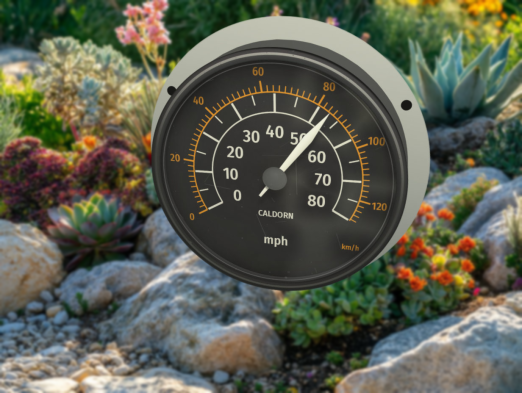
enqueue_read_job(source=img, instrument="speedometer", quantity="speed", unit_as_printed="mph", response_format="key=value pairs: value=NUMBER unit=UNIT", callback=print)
value=52.5 unit=mph
